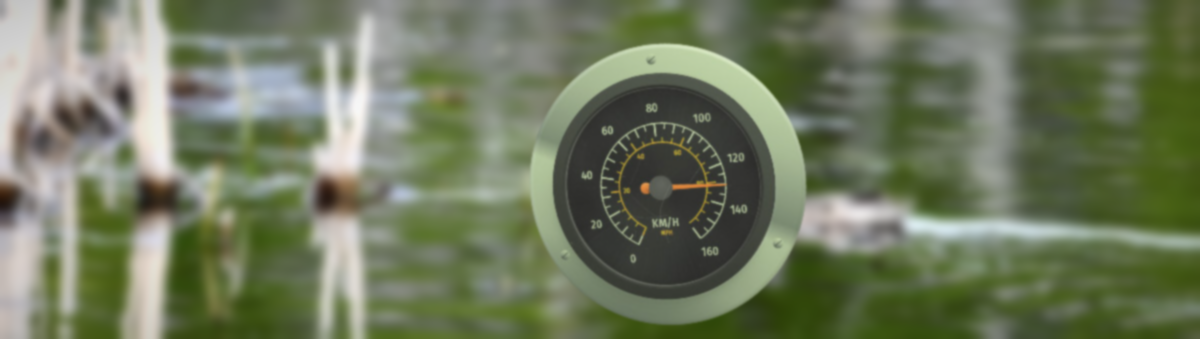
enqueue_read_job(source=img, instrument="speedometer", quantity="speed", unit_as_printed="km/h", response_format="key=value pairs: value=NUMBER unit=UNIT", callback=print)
value=130 unit=km/h
